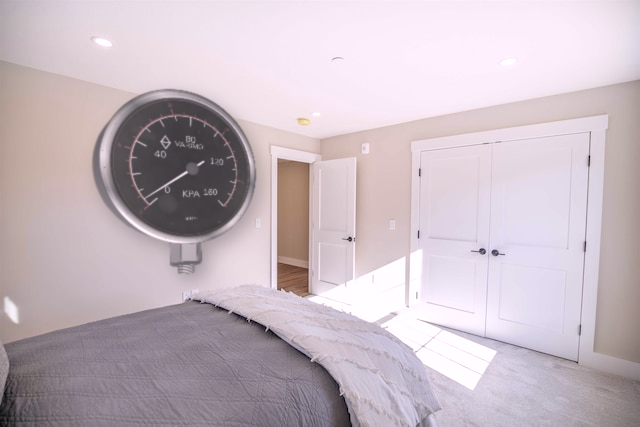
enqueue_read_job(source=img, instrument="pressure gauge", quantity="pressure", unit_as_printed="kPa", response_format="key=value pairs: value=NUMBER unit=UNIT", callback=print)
value=5 unit=kPa
